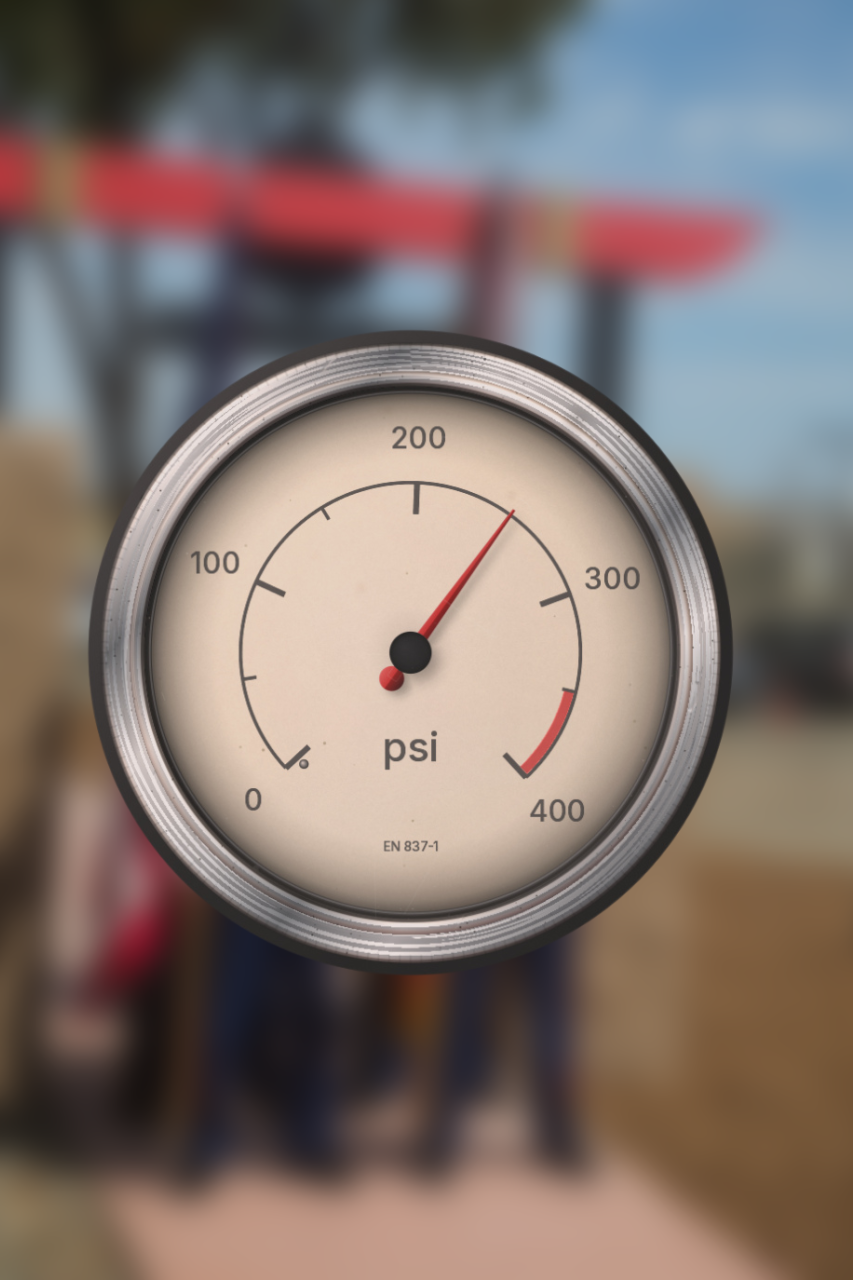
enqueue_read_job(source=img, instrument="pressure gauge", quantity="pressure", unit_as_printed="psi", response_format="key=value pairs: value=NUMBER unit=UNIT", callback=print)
value=250 unit=psi
